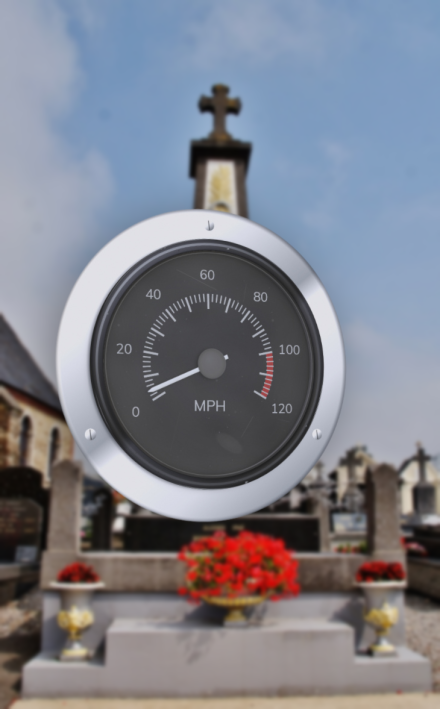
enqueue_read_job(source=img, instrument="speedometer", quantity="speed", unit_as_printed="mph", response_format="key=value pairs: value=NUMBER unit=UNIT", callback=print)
value=4 unit=mph
